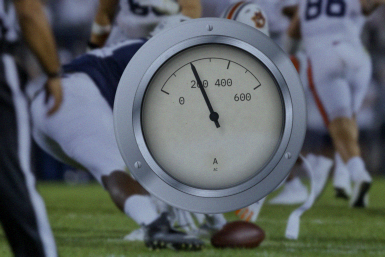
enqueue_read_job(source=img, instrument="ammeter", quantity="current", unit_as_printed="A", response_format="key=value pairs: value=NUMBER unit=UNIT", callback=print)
value=200 unit=A
